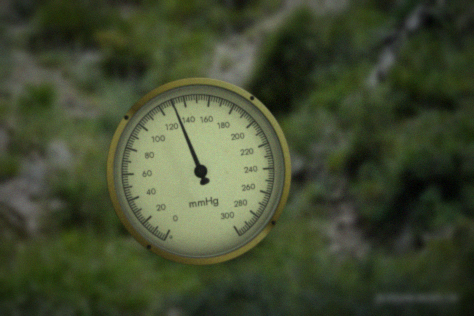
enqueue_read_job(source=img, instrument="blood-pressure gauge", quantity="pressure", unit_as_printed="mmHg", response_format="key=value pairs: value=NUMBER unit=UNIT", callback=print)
value=130 unit=mmHg
